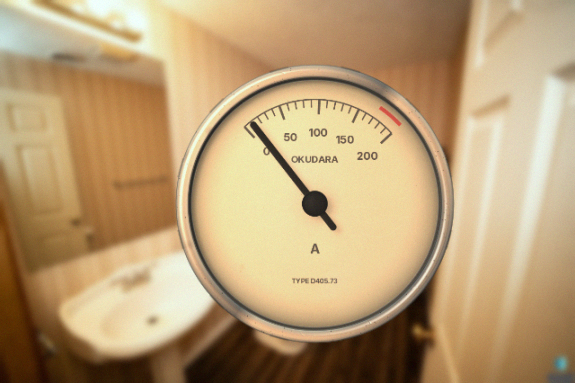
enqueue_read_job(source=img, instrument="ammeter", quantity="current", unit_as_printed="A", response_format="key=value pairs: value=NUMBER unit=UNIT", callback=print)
value=10 unit=A
